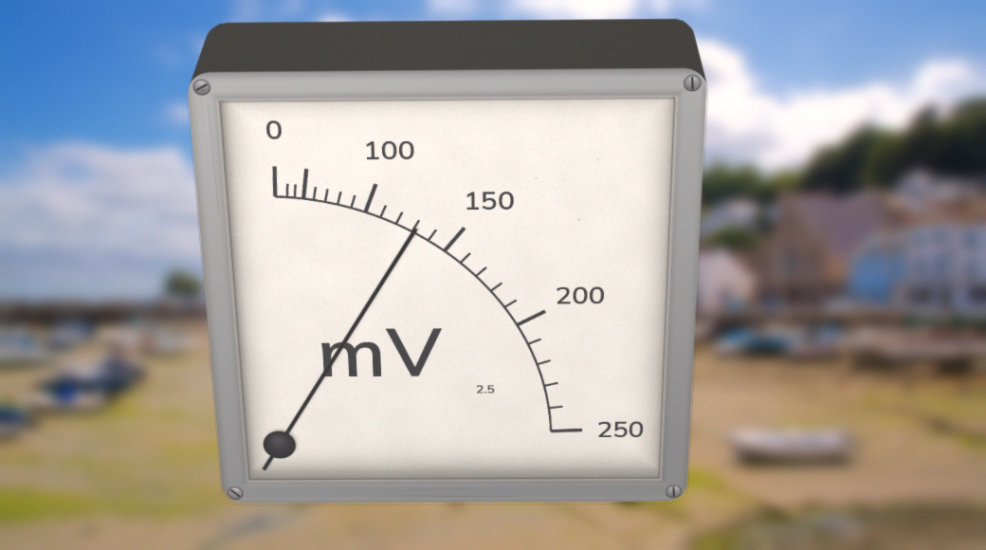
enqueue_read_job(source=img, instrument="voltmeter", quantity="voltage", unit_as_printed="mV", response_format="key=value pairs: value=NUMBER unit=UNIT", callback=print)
value=130 unit=mV
